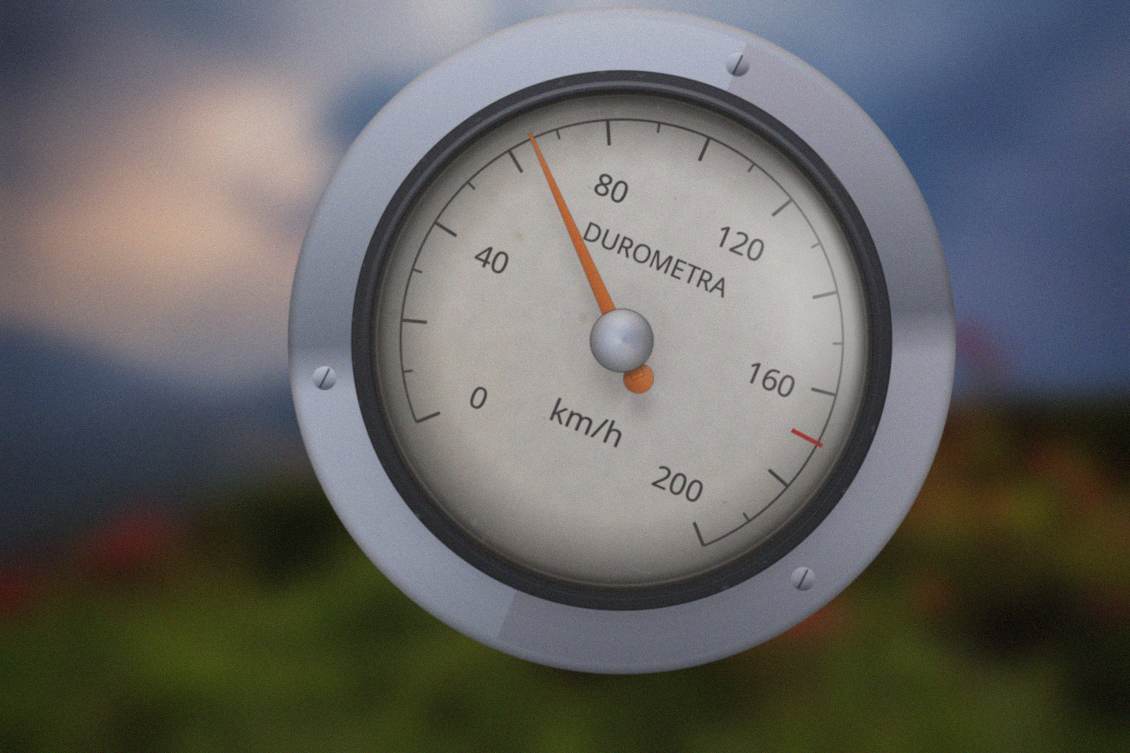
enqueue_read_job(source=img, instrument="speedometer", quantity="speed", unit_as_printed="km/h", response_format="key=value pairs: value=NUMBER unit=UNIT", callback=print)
value=65 unit=km/h
